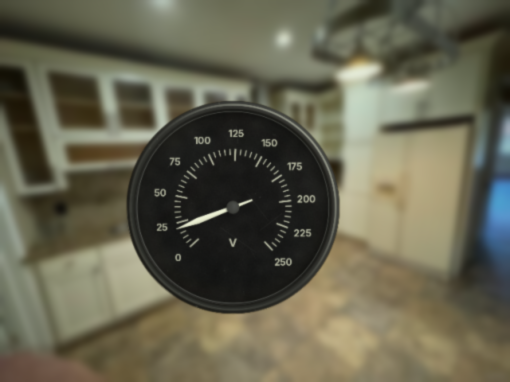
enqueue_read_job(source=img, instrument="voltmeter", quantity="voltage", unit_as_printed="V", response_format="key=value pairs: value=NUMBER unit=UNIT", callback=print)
value=20 unit=V
